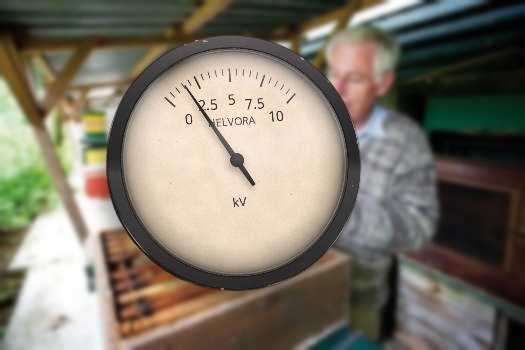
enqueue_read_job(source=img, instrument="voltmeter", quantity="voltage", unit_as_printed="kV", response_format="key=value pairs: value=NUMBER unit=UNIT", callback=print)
value=1.5 unit=kV
